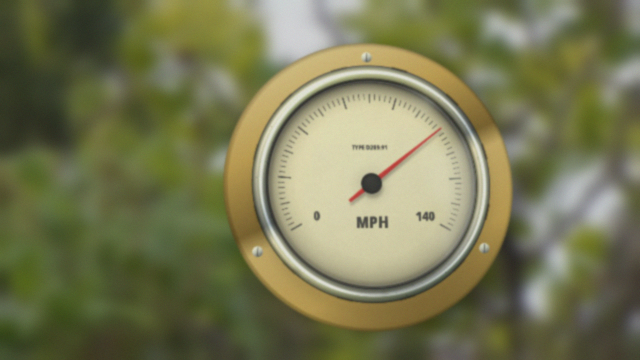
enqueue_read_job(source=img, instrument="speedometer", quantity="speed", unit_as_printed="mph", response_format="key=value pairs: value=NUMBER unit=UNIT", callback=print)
value=100 unit=mph
